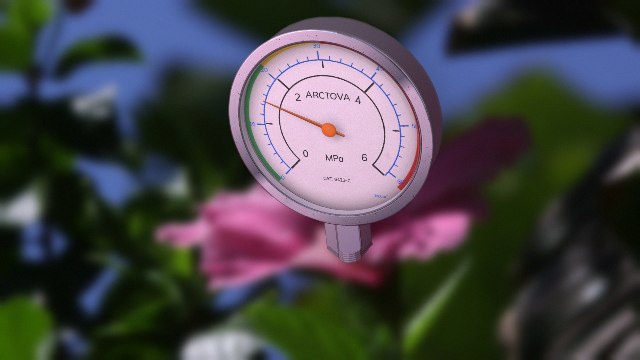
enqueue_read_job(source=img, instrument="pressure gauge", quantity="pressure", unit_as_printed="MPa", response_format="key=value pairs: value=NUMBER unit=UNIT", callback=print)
value=1.5 unit=MPa
